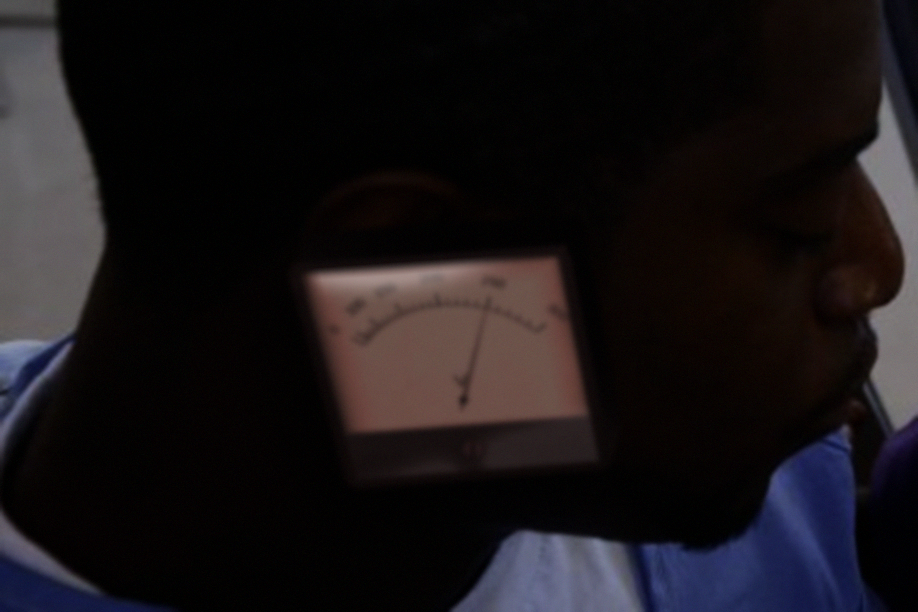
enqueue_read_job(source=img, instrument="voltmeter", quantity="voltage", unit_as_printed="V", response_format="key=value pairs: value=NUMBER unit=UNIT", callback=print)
value=250 unit=V
